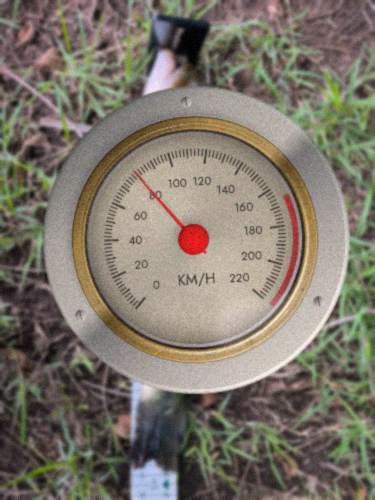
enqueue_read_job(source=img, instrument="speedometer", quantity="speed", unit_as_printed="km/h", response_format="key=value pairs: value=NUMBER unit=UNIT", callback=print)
value=80 unit=km/h
